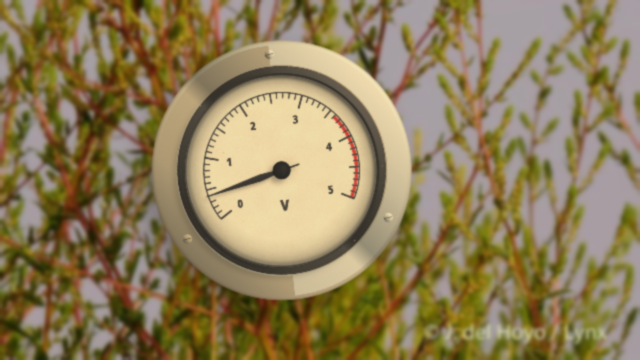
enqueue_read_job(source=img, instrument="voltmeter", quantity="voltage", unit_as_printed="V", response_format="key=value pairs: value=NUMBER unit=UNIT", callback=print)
value=0.4 unit=V
